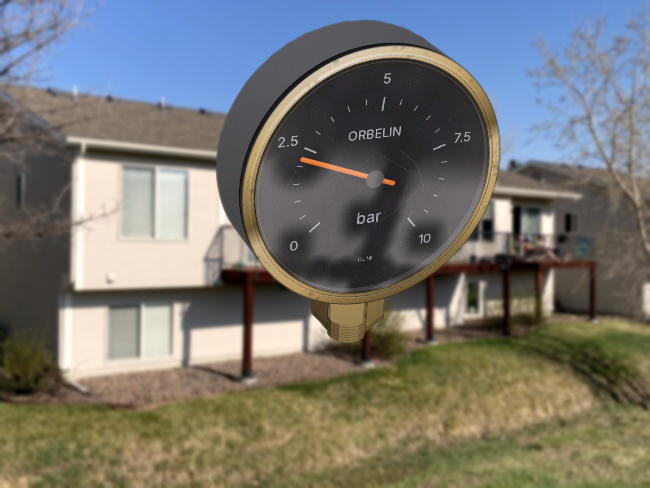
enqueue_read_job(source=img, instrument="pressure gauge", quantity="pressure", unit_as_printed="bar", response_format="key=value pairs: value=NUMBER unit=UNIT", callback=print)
value=2.25 unit=bar
